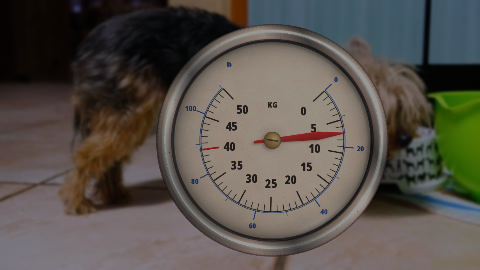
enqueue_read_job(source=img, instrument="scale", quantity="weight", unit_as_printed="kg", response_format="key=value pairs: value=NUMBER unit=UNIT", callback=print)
value=7 unit=kg
